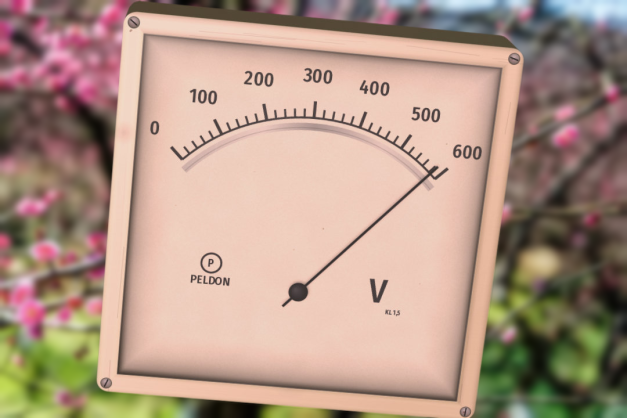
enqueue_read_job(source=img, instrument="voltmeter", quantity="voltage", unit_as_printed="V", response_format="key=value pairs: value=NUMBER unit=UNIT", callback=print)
value=580 unit=V
